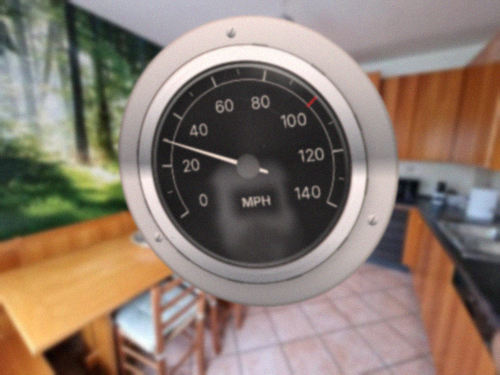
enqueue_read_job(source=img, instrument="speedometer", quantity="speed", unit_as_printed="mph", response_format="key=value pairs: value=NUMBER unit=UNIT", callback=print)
value=30 unit=mph
